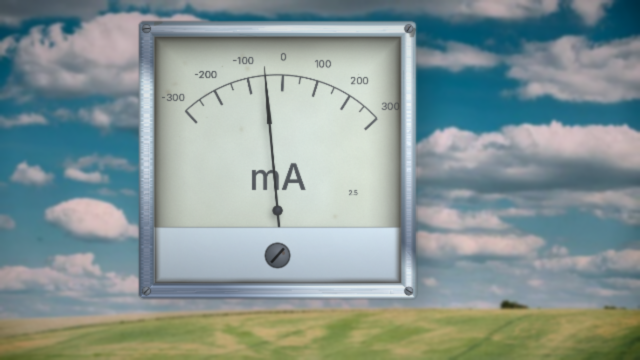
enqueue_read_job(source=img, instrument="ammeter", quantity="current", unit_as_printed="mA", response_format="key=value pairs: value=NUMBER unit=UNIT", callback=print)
value=-50 unit=mA
